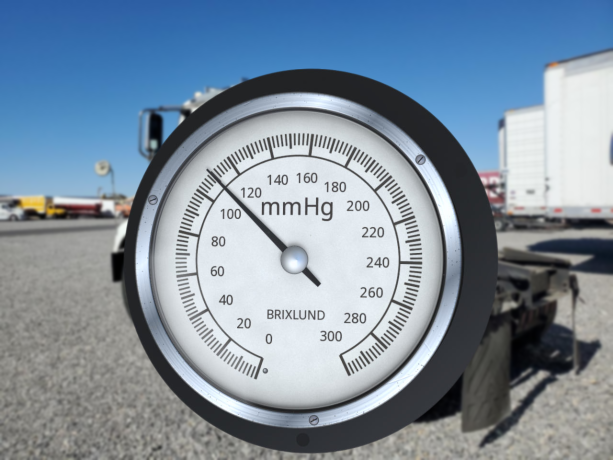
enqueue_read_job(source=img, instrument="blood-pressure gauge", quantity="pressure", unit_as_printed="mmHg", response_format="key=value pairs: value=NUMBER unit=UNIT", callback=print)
value=110 unit=mmHg
